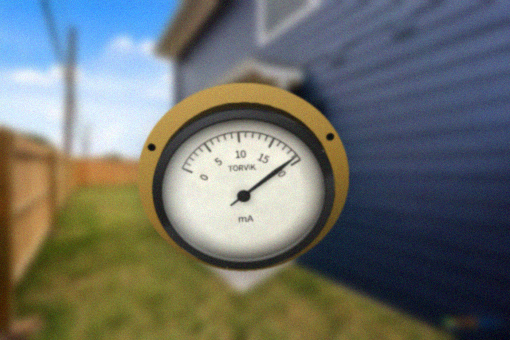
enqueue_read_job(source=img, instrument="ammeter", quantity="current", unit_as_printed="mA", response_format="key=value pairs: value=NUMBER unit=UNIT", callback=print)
value=19 unit=mA
